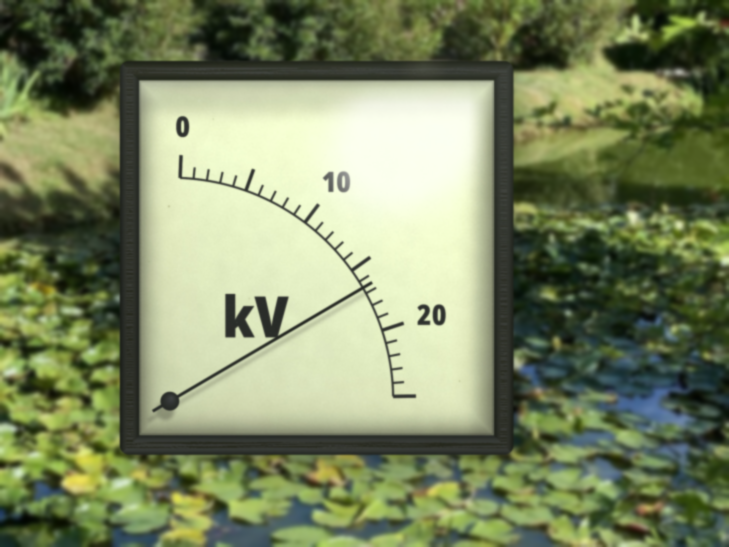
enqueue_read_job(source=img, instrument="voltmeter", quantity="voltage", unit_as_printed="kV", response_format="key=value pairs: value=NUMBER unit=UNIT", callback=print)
value=16.5 unit=kV
